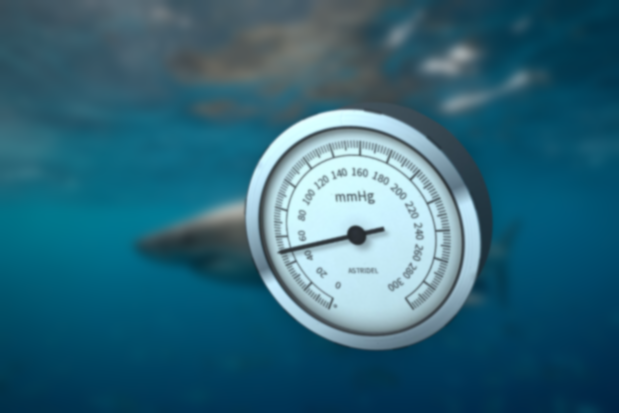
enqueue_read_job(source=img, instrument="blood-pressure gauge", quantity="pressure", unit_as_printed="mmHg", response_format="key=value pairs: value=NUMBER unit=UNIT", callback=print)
value=50 unit=mmHg
